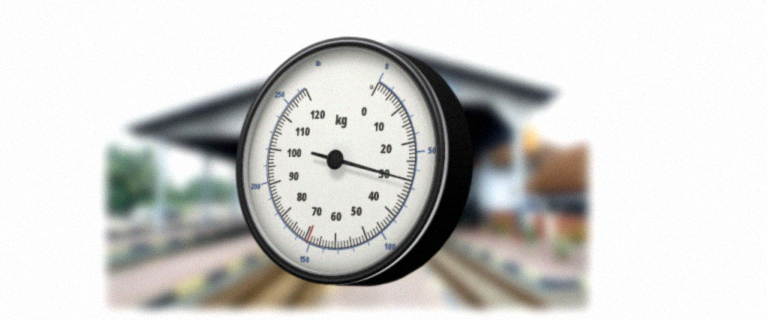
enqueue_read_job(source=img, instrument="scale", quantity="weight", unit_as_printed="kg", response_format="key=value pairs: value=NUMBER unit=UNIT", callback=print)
value=30 unit=kg
